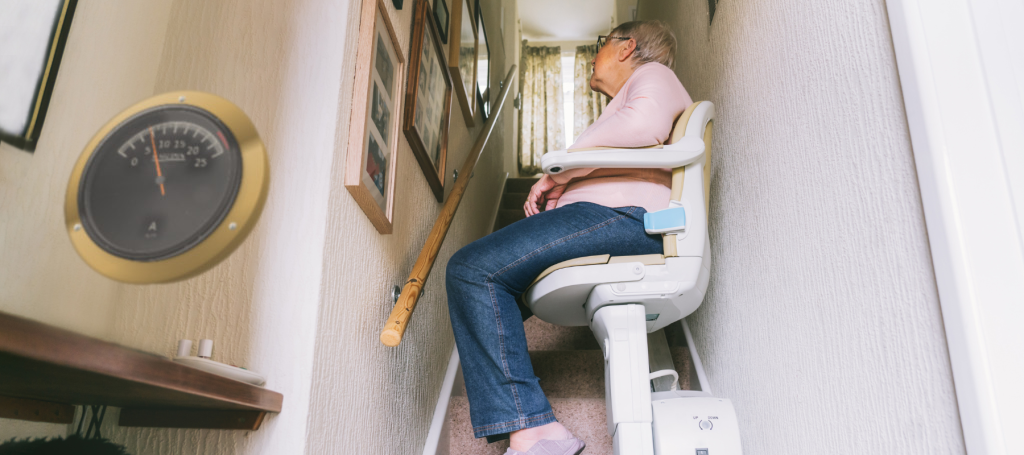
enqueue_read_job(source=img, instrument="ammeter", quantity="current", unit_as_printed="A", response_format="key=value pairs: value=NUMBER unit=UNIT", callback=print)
value=7.5 unit=A
